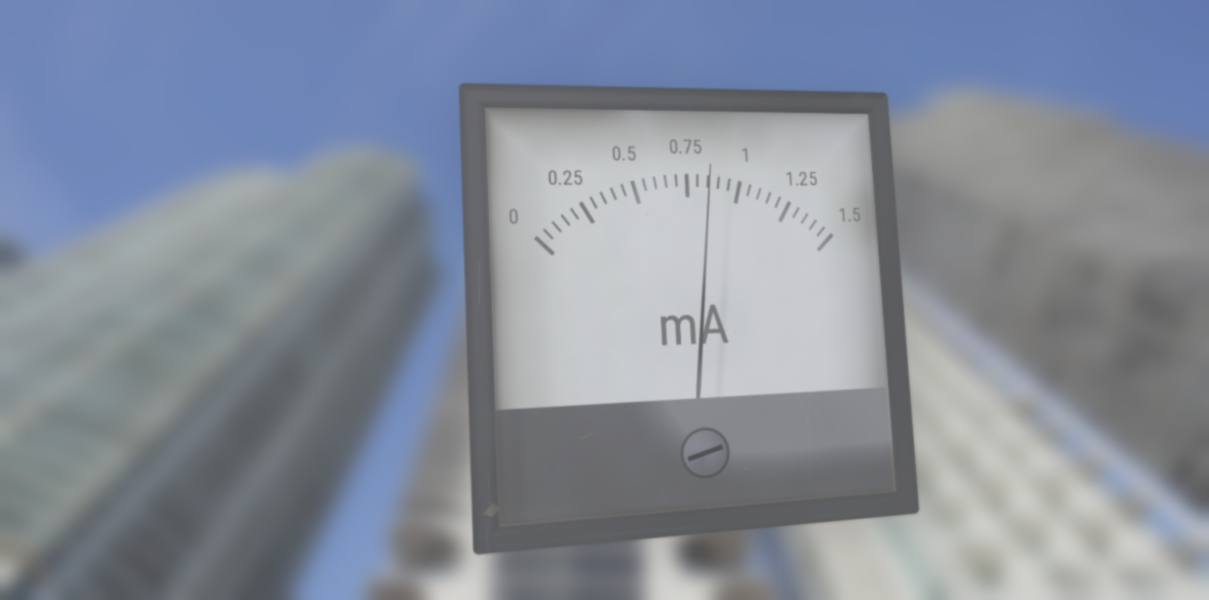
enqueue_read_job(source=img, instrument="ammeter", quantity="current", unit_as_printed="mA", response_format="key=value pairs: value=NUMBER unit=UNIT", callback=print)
value=0.85 unit=mA
